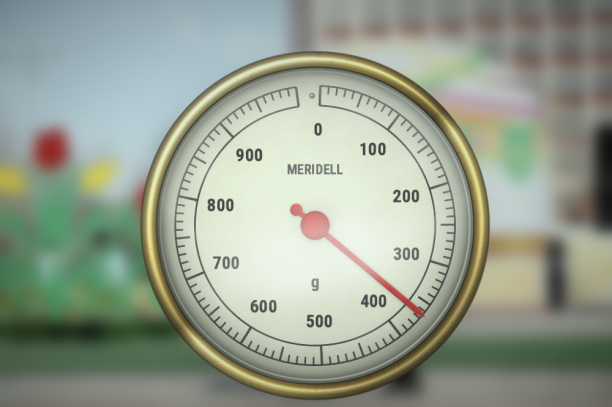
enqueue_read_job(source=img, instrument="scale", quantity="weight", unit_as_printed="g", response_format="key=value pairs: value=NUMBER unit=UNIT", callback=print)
value=365 unit=g
